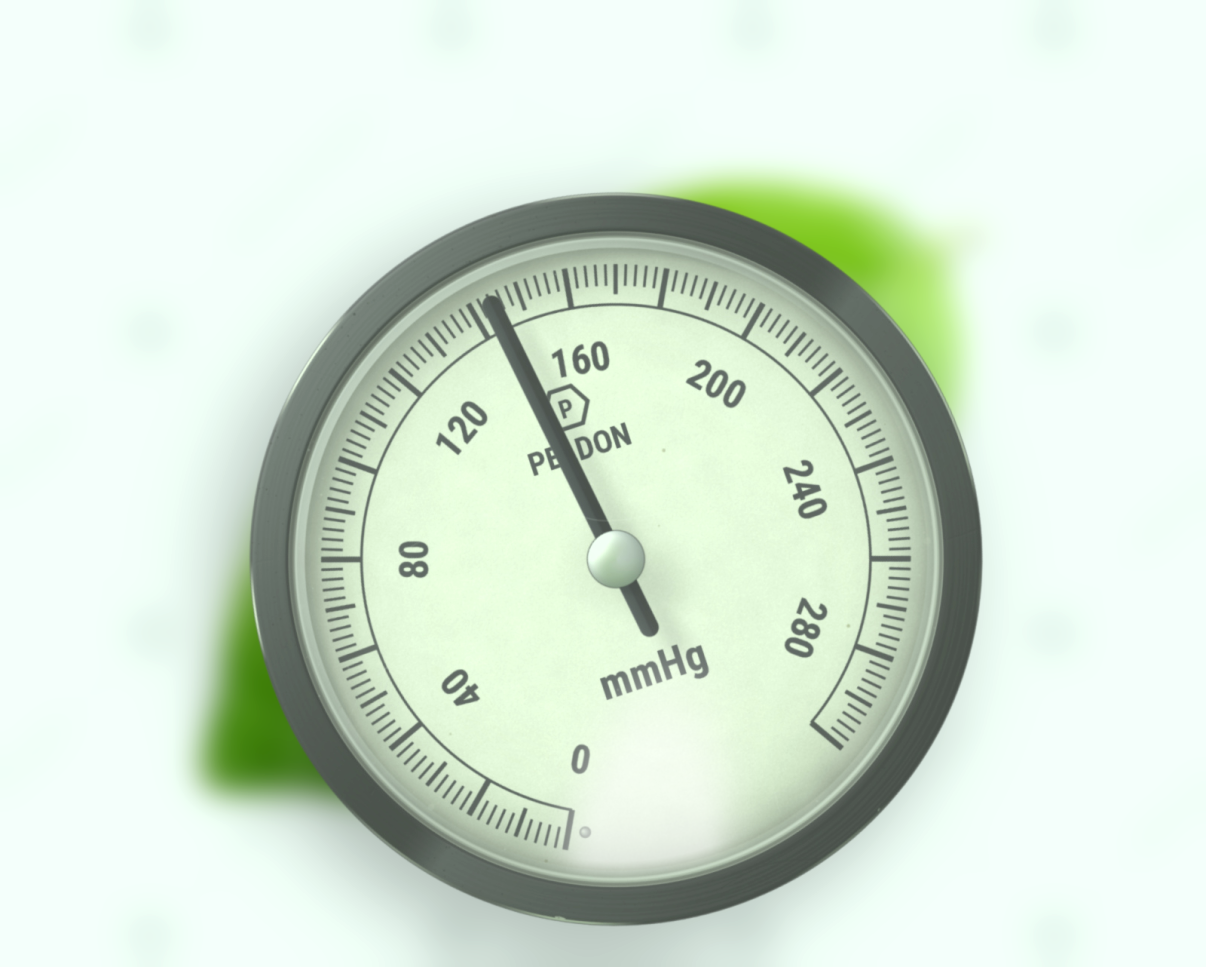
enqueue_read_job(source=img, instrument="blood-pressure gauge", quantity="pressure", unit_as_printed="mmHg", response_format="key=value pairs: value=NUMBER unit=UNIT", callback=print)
value=144 unit=mmHg
